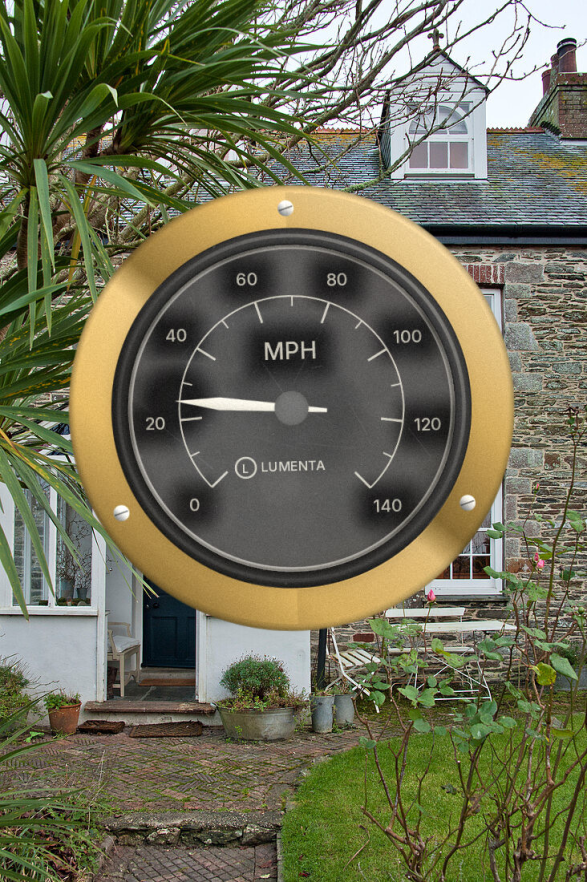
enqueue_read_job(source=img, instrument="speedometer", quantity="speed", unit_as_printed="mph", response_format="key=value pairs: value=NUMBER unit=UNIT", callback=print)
value=25 unit=mph
